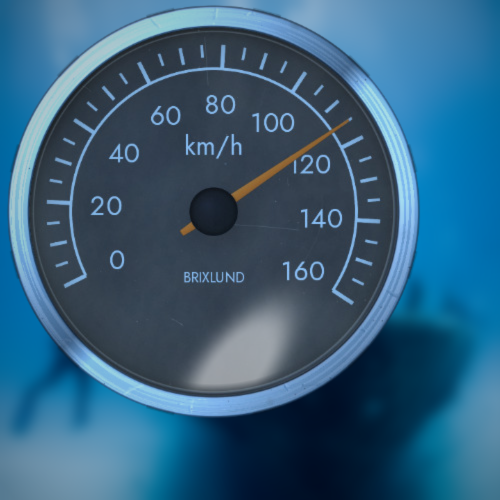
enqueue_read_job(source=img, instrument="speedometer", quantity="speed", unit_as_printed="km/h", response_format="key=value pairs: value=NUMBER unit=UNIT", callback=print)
value=115 unit=km/h
